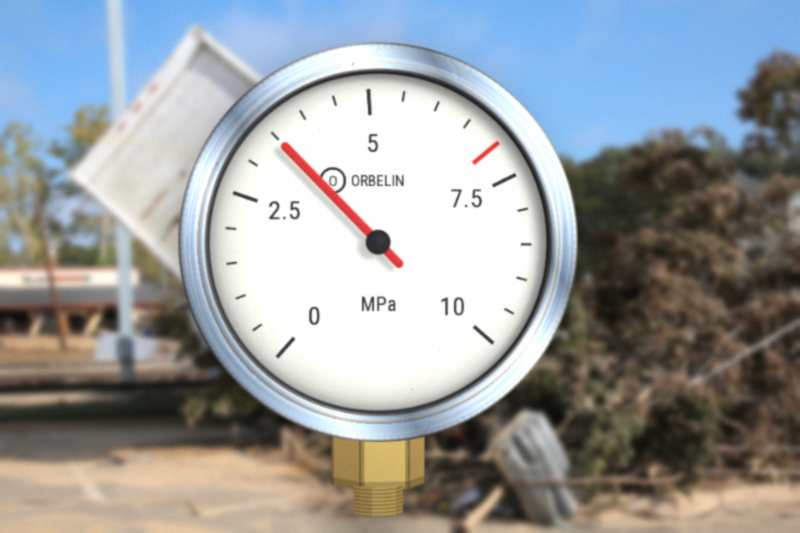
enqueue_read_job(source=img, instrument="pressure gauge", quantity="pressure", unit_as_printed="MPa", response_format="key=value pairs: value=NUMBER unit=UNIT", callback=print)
value=3.5 unit=MPa
